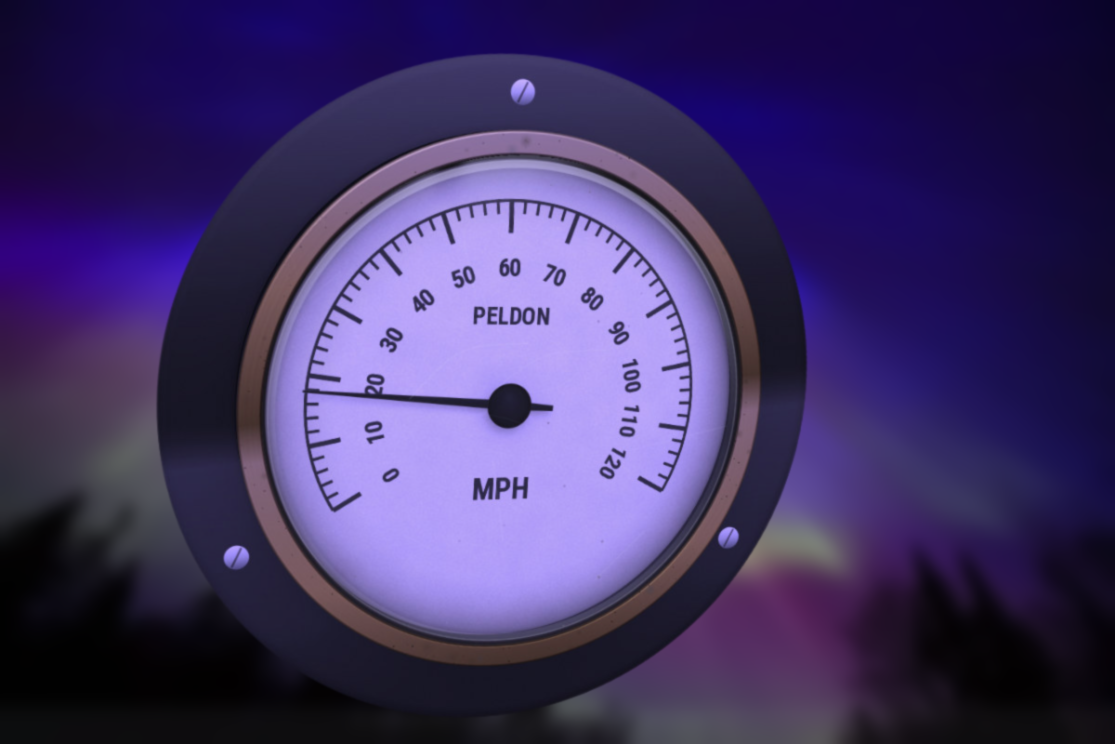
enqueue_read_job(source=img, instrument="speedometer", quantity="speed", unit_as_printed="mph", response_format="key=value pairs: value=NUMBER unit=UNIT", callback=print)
value=18 unit=mph
